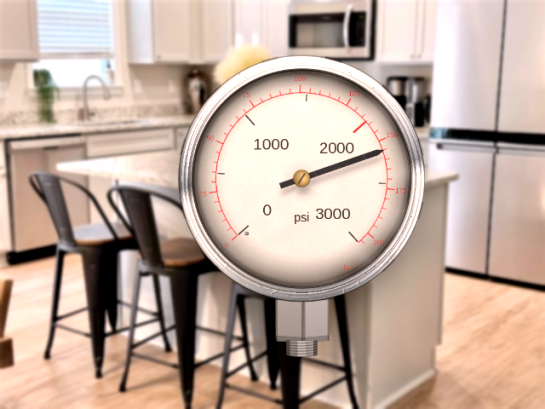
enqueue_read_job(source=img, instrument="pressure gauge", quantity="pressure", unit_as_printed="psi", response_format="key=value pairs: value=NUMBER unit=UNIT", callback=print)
value=2250 unit=psi
